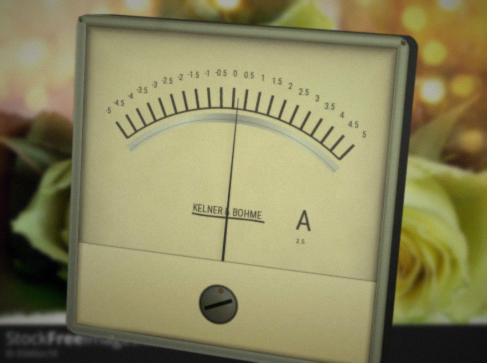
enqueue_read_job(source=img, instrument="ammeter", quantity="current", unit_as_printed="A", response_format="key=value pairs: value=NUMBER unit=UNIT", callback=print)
value=0.25 unit=A
